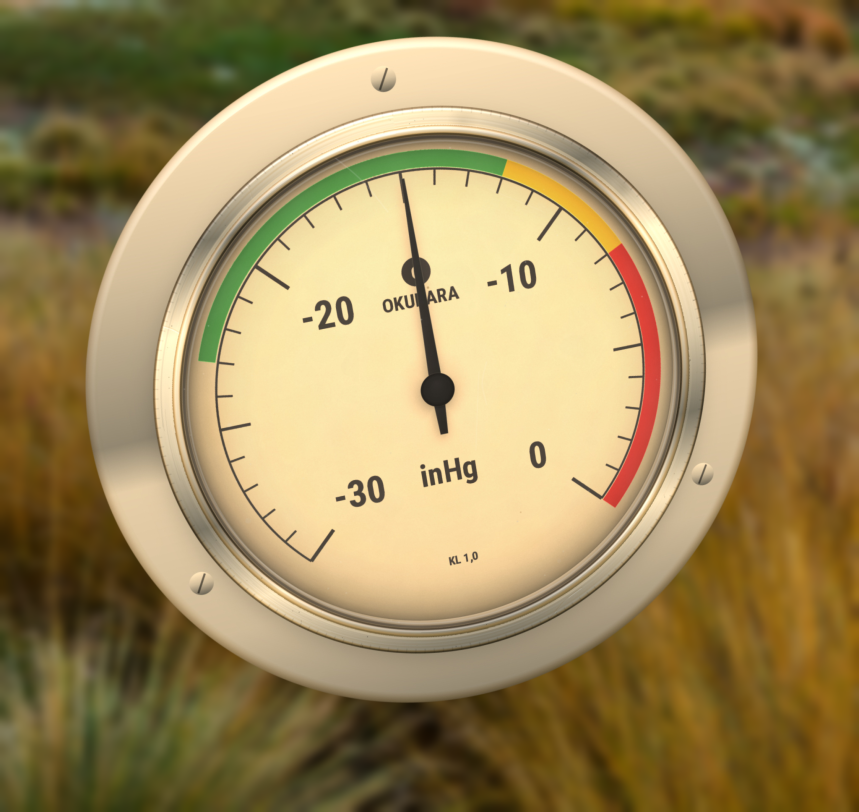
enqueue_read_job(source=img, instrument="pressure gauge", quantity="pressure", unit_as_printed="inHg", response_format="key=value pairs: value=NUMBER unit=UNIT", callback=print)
value=-15 unit=inHg
